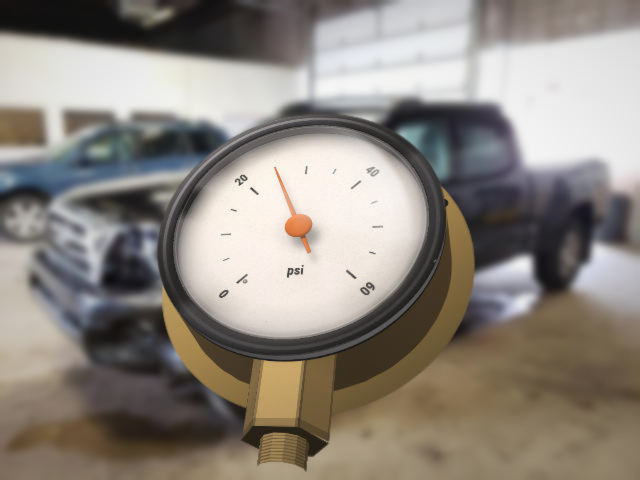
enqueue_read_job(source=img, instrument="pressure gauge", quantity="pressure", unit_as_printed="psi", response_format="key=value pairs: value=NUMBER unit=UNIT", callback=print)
value=25 unit=psi
